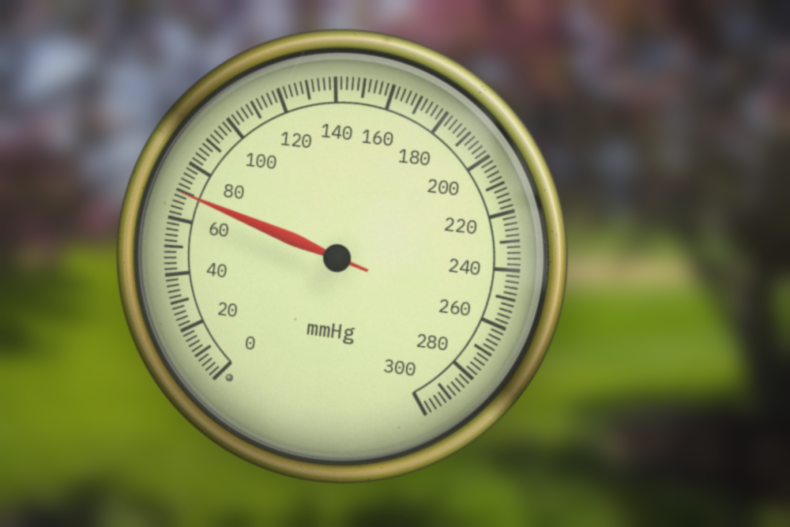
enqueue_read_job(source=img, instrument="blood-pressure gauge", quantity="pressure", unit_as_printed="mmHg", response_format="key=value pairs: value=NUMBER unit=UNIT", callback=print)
value=70 unit=mmHg
